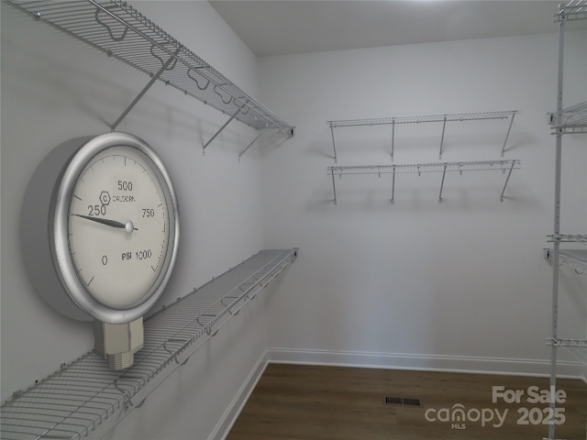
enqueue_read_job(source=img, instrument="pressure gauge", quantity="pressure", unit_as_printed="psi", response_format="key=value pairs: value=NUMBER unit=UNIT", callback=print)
value=200 unit=psi
